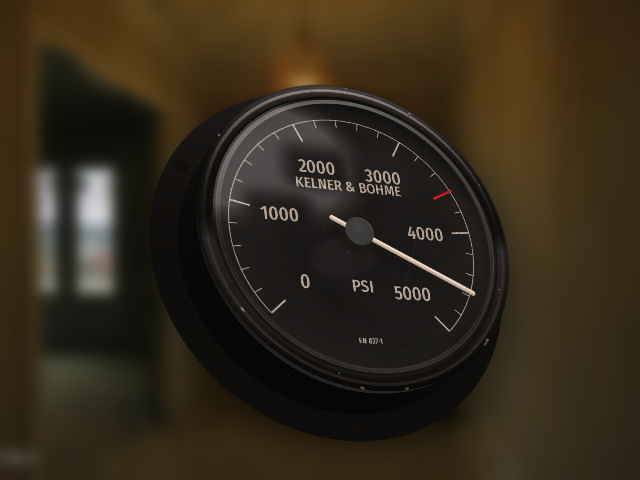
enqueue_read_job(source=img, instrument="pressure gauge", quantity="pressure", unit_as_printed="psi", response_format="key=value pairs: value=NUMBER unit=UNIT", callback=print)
value=4600 unit=psi
